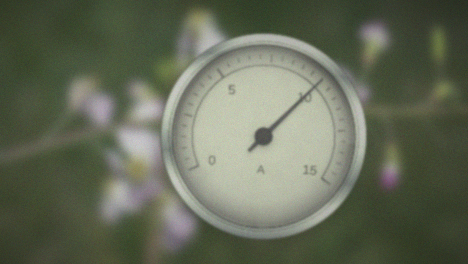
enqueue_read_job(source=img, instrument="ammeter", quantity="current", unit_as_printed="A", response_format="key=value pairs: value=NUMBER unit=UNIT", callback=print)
value=10 unit=A
